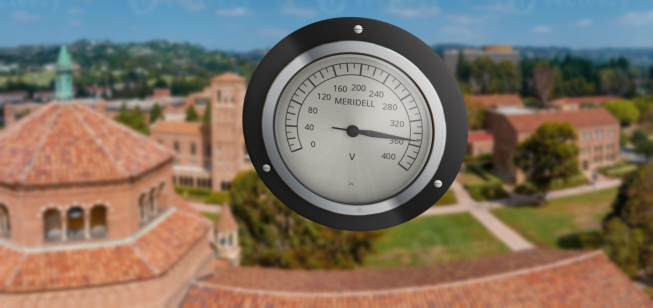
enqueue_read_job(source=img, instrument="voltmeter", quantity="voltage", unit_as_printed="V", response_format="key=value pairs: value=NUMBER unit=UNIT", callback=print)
value=350 unit=V
